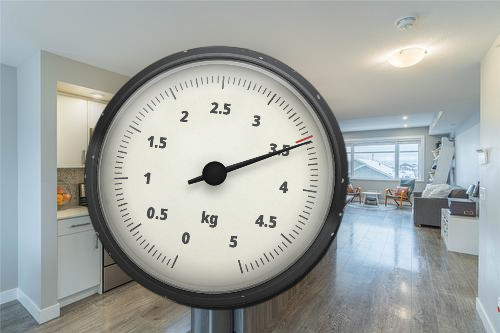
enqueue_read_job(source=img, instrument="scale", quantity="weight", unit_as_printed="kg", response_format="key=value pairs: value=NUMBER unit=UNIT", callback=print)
value=3.55 unit=kg
